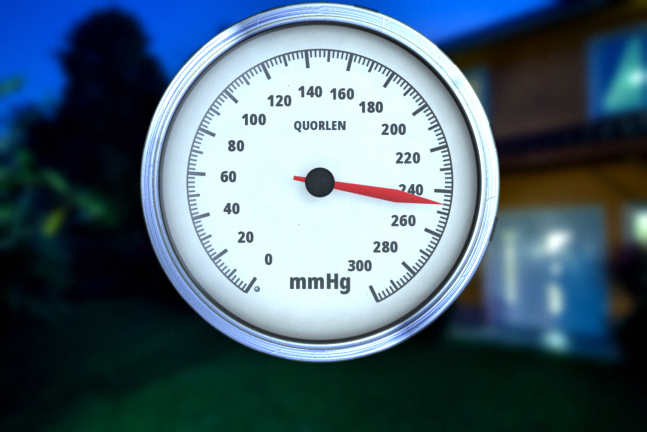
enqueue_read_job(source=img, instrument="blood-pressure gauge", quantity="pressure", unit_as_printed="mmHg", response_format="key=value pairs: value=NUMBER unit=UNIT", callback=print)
value=246 unit=mmHg
